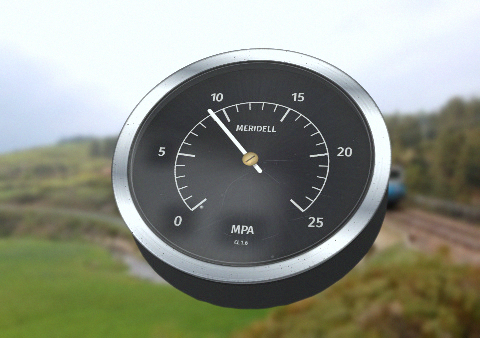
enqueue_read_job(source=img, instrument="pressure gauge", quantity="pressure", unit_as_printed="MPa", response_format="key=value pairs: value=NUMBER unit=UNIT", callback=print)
value=9 unit=MPa
